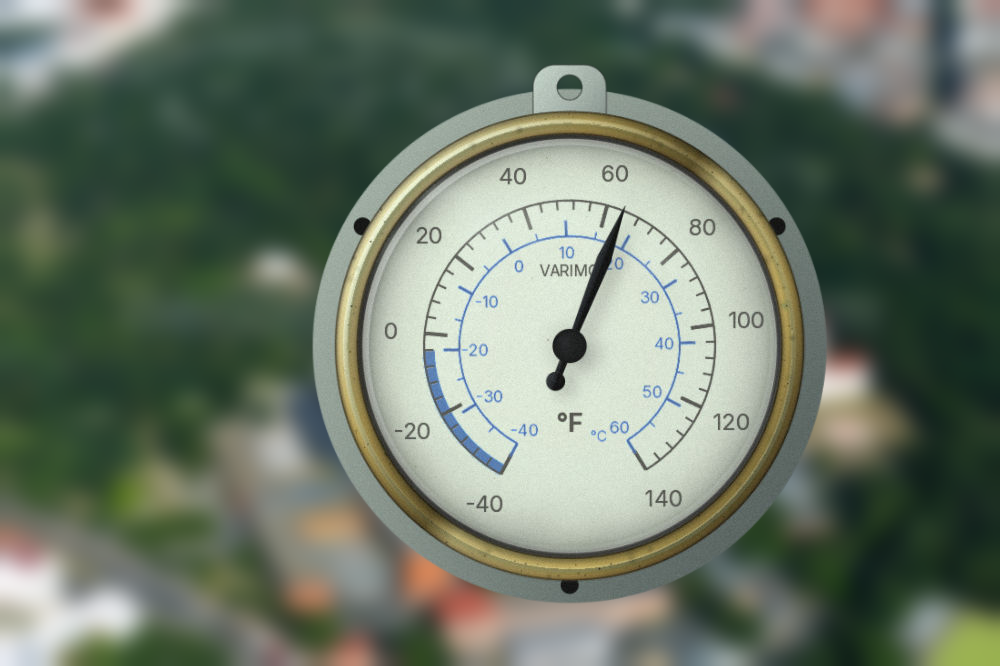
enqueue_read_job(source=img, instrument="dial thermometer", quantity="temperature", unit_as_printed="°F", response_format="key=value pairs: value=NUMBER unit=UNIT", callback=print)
value=64 unit=°F
